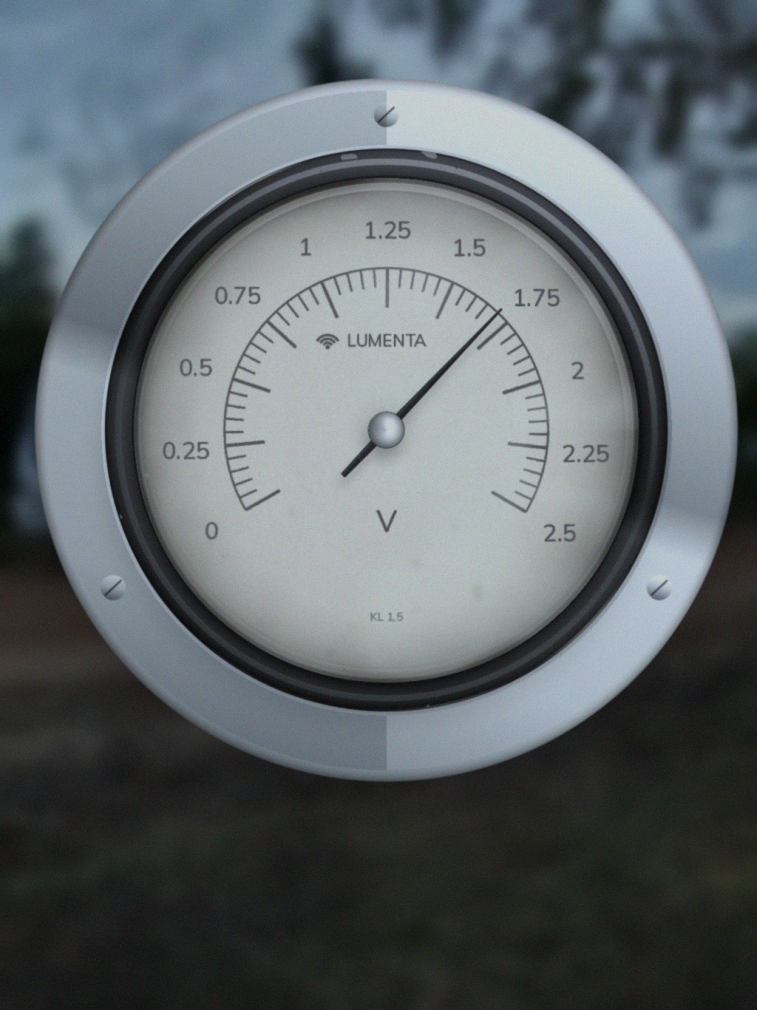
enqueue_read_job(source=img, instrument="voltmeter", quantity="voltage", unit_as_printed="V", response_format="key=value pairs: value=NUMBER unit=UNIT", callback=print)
value=1.7 unit=V
